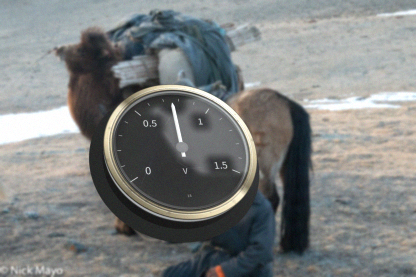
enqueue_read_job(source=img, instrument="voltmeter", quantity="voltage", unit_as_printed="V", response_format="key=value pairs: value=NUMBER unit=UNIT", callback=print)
value=0.75 unit=V
